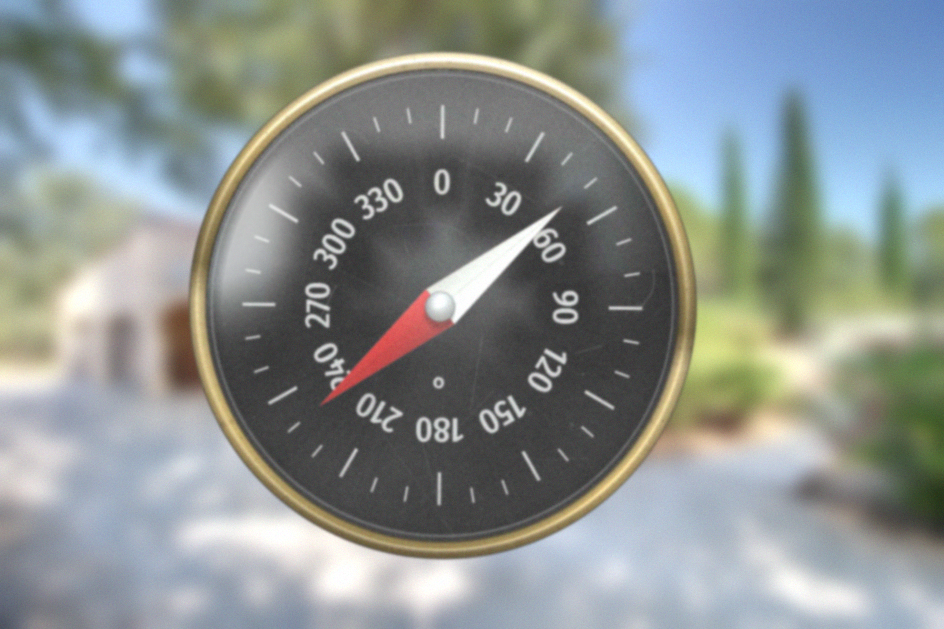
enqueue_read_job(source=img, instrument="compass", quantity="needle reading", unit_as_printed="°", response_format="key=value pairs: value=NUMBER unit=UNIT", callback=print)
value=230 unit=°
